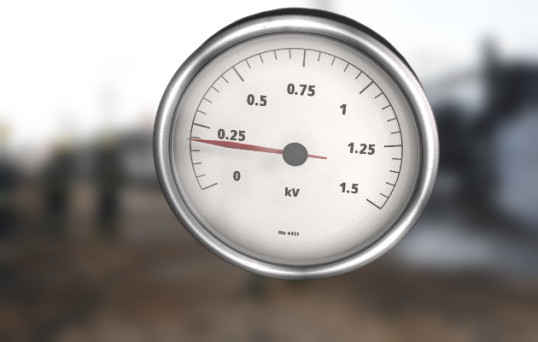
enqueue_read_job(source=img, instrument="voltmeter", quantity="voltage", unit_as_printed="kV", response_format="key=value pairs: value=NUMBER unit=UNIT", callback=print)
value=0.2 unit=kV
